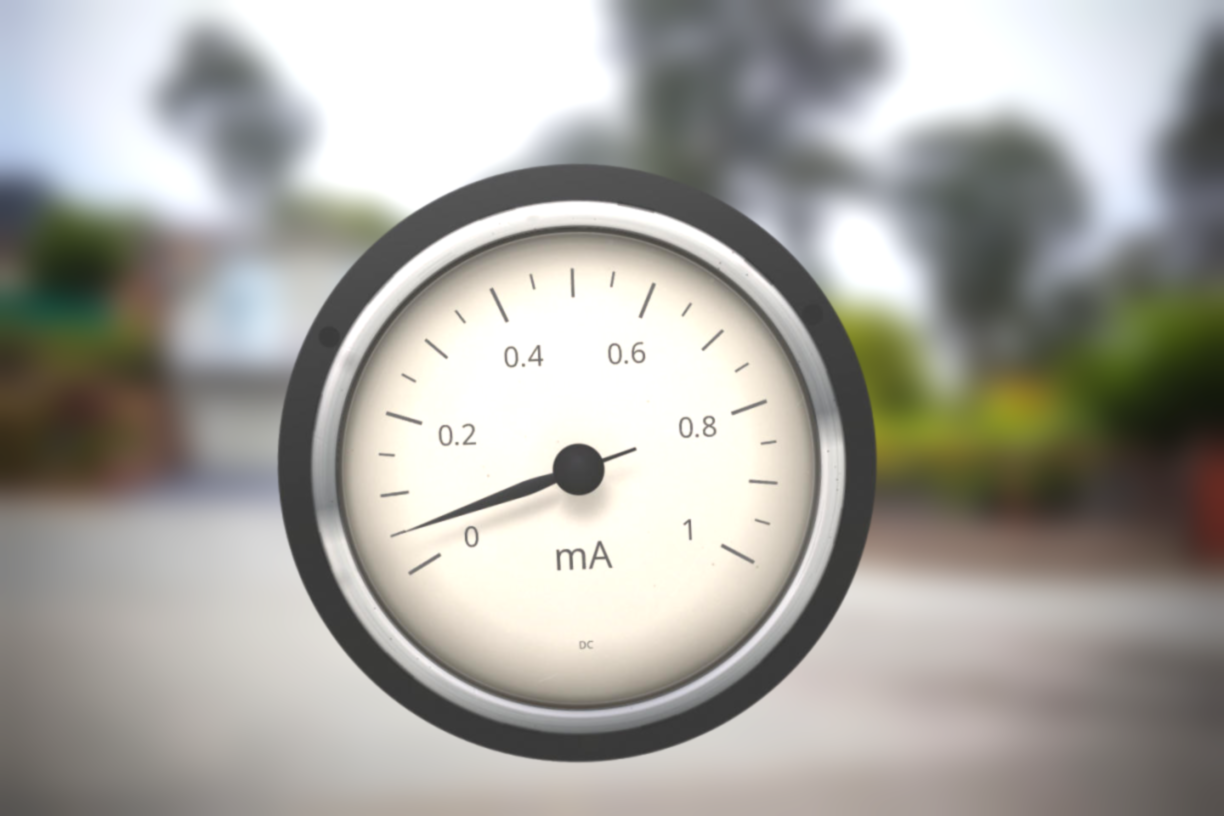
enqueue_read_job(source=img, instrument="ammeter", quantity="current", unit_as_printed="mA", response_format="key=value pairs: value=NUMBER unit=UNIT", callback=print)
value=0.05 unit=mA
